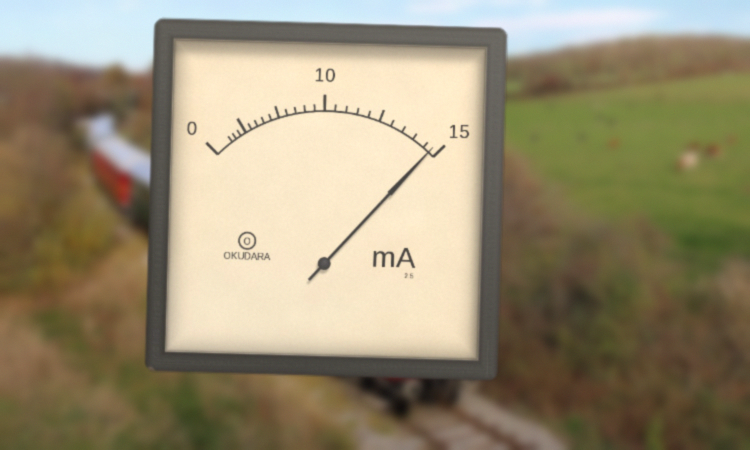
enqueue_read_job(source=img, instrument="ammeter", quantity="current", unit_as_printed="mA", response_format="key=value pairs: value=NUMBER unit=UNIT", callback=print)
value=14.75 unit=mA
